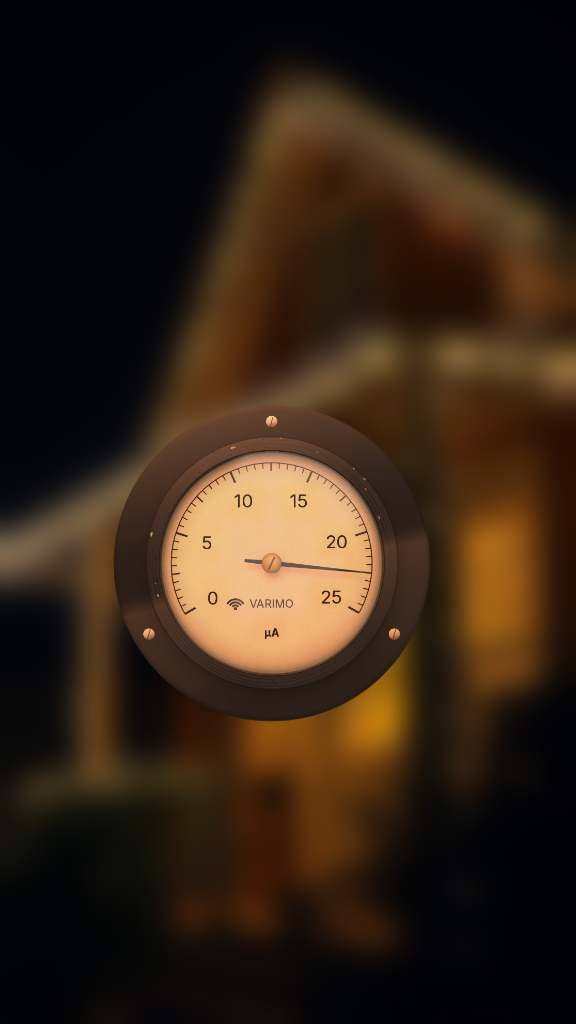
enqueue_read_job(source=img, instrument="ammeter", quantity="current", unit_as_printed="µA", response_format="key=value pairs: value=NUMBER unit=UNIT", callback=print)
value=22.5 unit=µA
